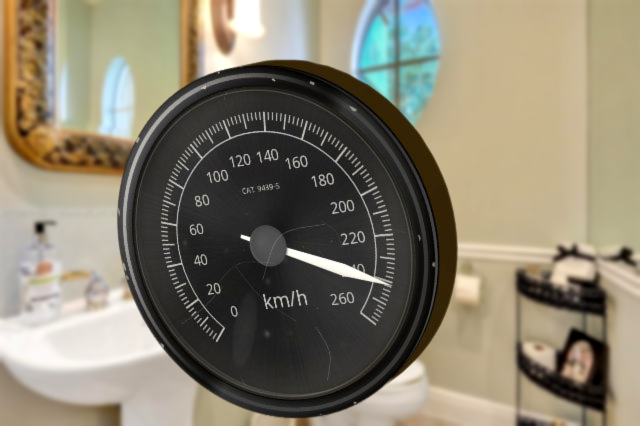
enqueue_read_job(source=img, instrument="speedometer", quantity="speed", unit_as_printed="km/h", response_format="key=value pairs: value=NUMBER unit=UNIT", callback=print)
value=240 unit=km/h
